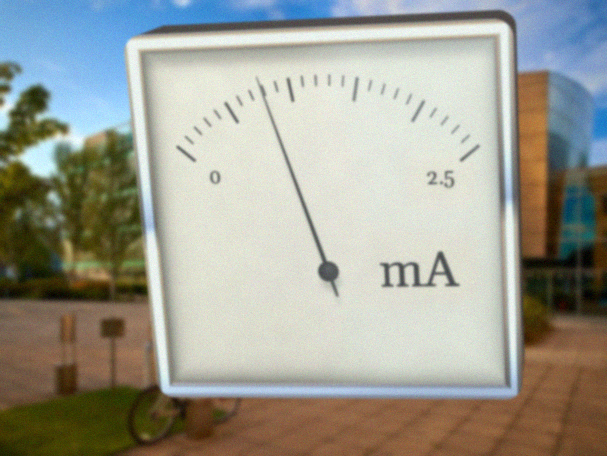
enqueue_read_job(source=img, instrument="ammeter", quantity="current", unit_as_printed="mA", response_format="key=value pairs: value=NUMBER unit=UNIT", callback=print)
value=0.8 unit=mA
